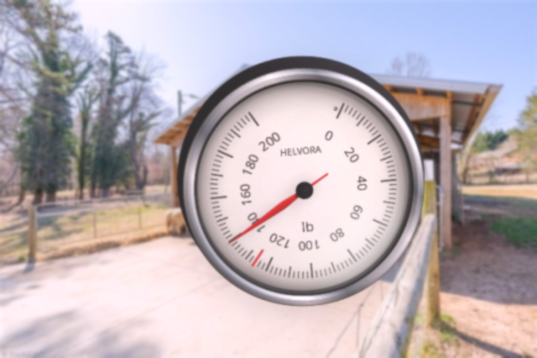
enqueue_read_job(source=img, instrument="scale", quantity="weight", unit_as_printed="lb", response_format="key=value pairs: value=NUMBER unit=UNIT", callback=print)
value=140 unit=lb
